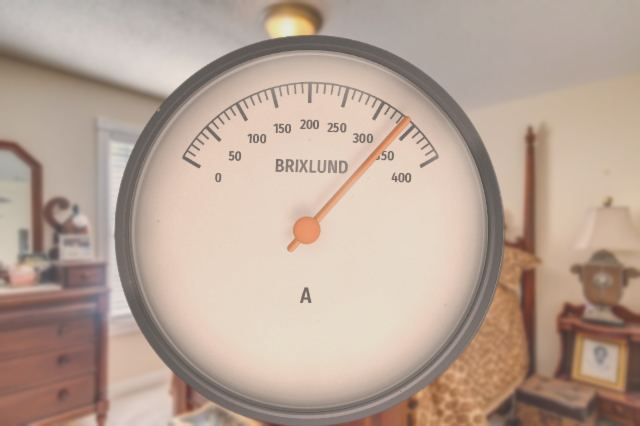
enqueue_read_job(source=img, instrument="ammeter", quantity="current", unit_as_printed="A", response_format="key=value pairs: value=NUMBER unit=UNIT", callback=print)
value=340 unit=A
